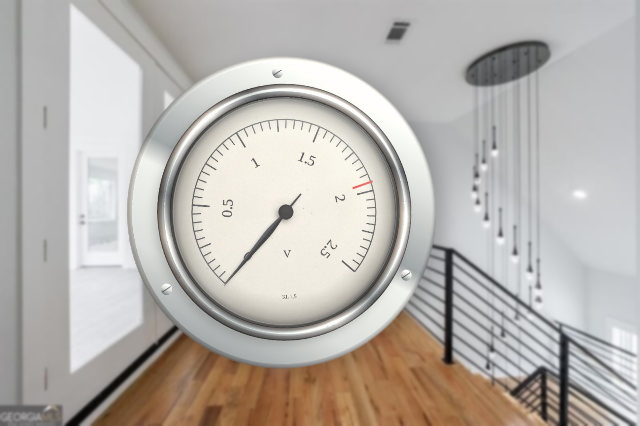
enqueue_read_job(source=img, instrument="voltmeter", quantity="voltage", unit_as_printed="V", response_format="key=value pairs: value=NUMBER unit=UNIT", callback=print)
value=0 unit=V
